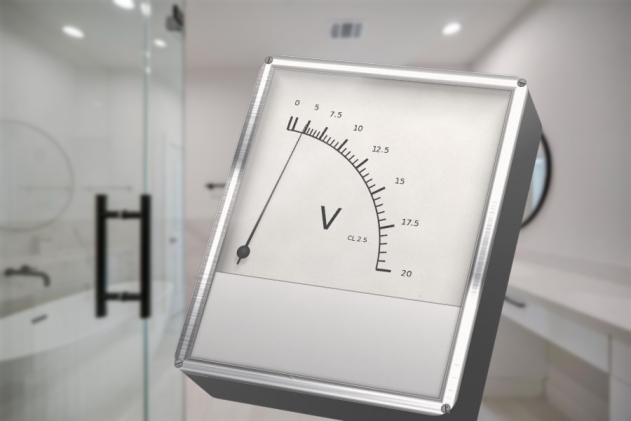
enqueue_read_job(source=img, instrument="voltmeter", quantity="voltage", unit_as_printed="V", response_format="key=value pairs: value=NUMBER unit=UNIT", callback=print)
value=5 unit=V
